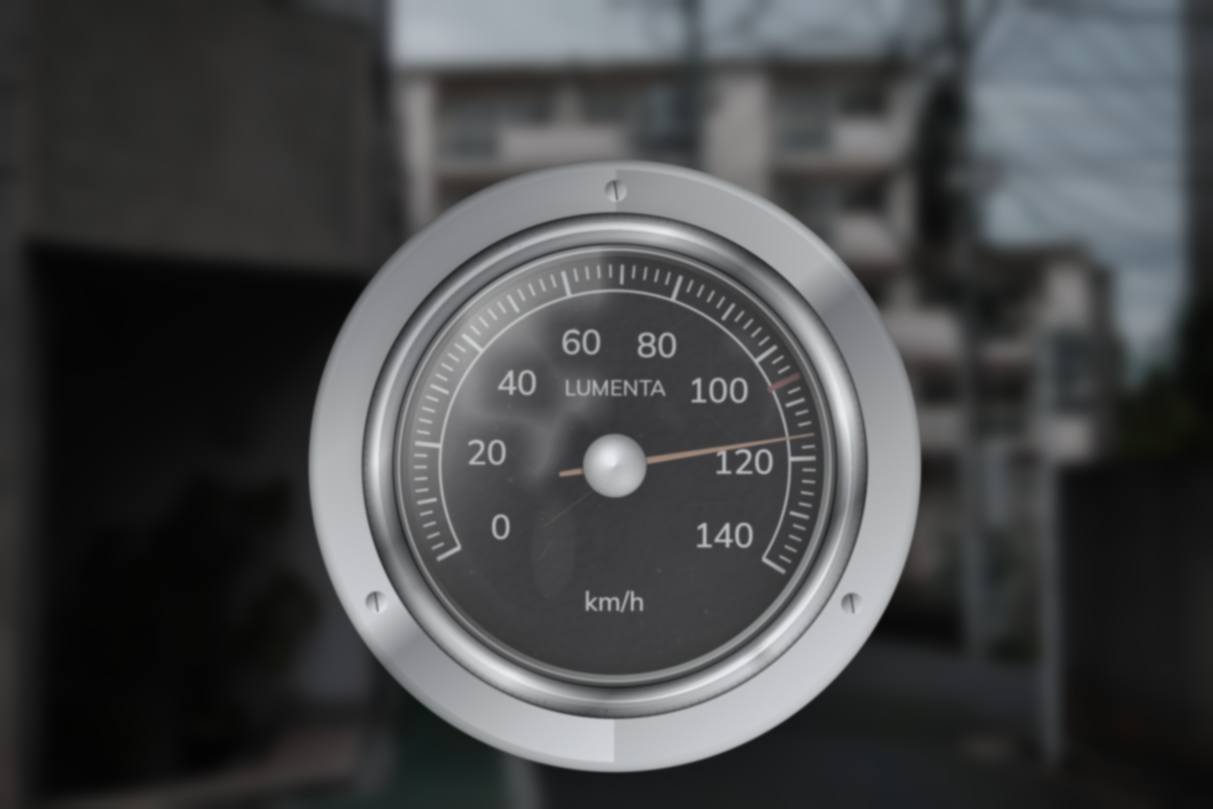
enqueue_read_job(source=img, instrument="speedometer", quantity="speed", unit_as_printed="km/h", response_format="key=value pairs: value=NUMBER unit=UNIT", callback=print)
value=116 unit=km/h
